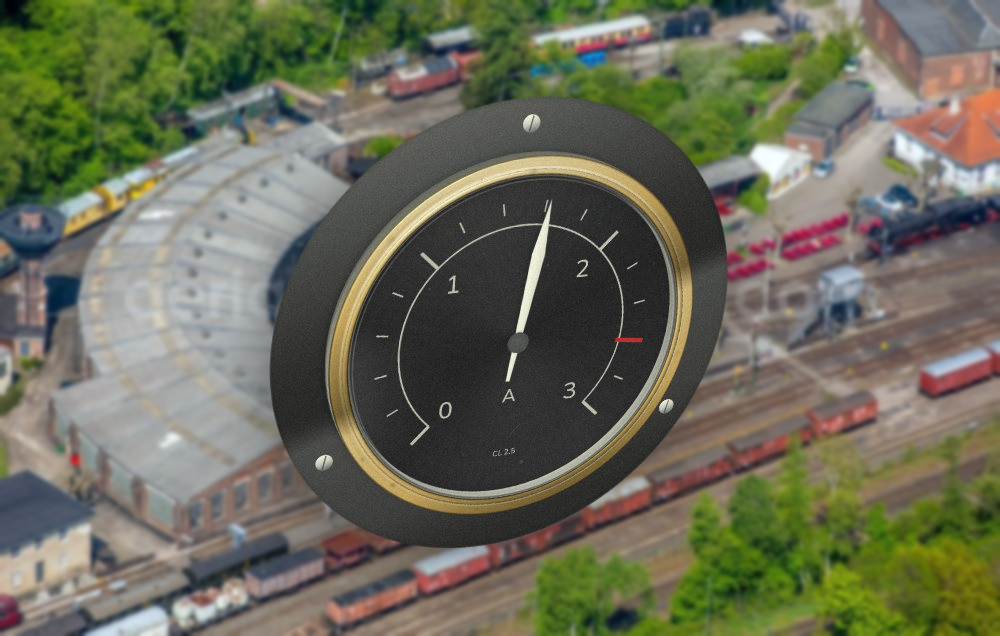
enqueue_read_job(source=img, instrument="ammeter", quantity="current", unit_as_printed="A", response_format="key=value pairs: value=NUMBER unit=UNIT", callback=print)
value=1.6 unit=A
